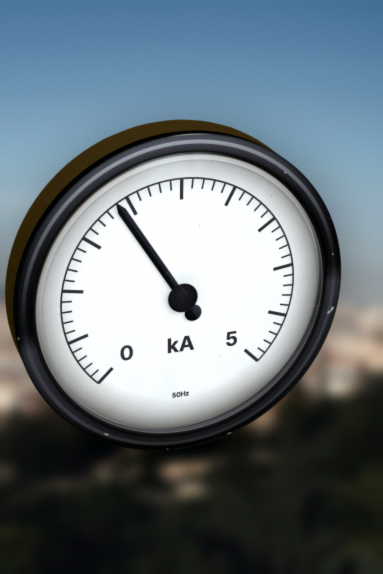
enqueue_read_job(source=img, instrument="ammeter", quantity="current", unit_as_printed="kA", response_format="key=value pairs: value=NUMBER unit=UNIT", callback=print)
value=1.9 unit=kA
